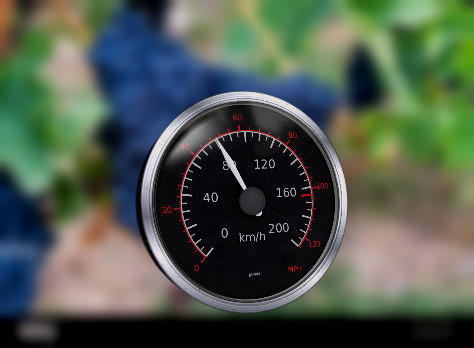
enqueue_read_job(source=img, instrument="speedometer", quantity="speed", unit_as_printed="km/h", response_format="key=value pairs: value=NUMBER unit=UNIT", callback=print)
value=80 unit=km/h
